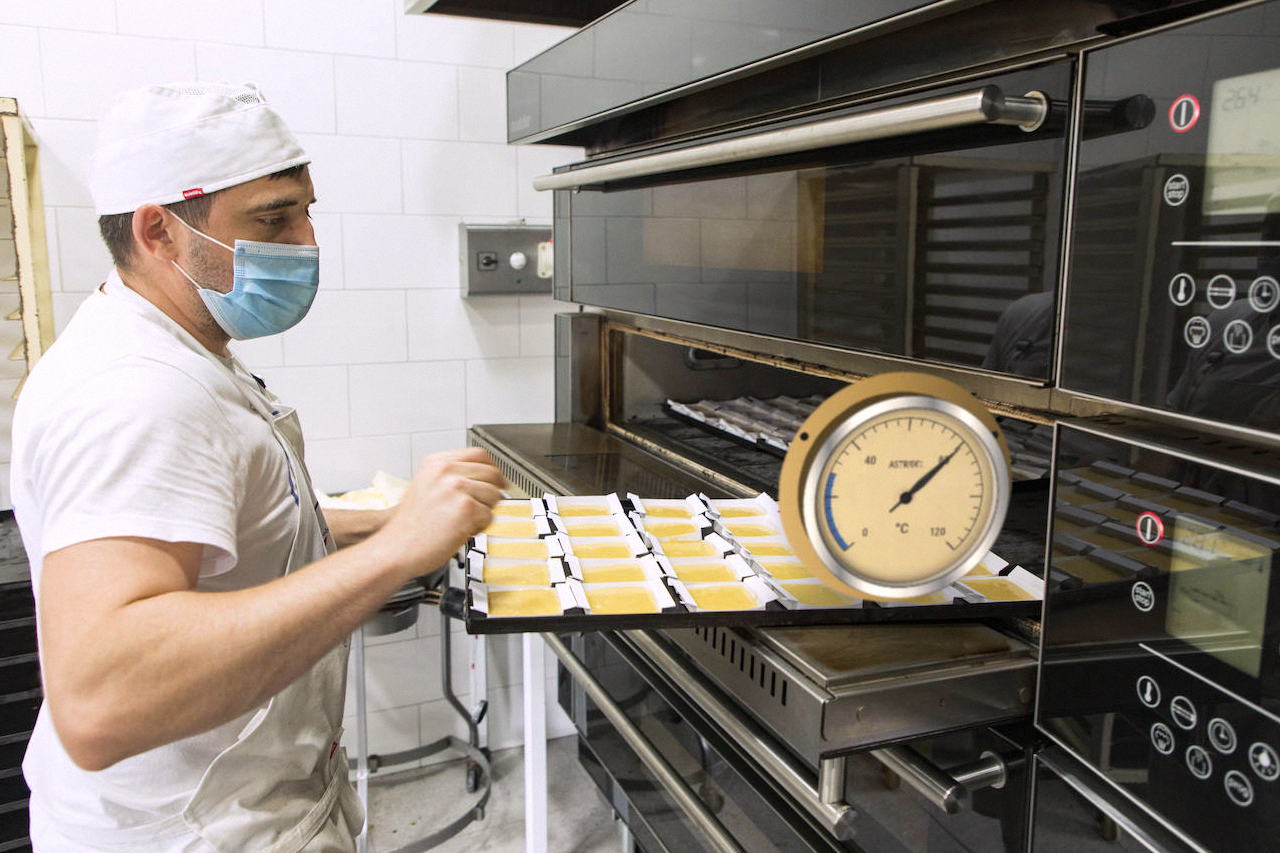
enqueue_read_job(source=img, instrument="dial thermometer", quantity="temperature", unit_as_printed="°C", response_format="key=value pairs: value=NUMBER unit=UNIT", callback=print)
value=80 unit=°C
